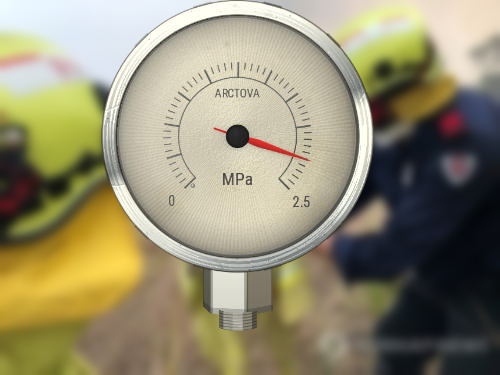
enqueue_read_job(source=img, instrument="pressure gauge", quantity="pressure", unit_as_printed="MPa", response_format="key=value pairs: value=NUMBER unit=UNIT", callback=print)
value=2.25 unit=MPa
